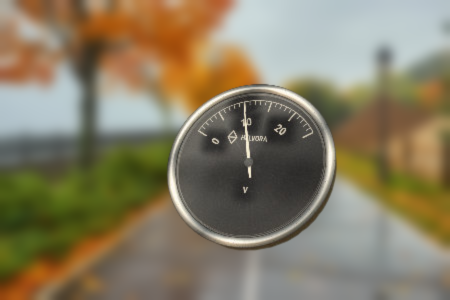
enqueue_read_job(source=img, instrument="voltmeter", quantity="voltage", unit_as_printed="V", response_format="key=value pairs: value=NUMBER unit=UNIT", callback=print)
value=10 unit=V
